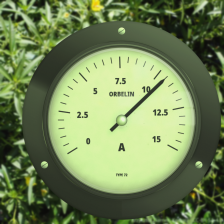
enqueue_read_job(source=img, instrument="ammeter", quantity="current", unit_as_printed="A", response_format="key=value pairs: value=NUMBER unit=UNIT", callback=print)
value=10.5 unit=A
